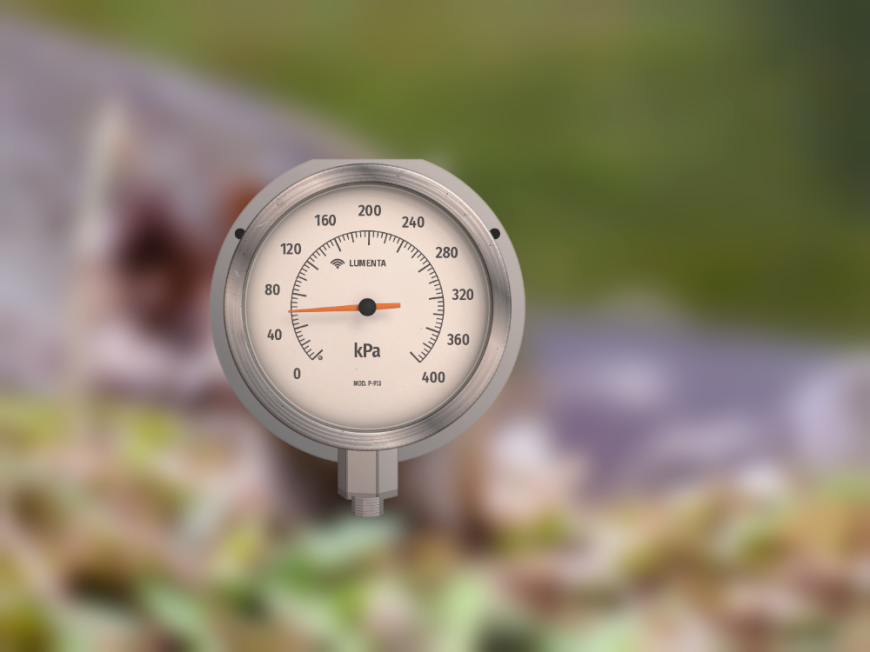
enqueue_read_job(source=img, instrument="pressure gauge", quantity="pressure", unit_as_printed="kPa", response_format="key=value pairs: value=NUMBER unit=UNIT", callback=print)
value=60 unit=kPa
